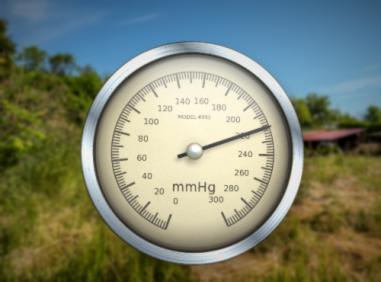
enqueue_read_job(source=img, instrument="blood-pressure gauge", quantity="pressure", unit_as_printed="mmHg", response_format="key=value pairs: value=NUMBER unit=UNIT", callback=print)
value=220 unit=mmHg
